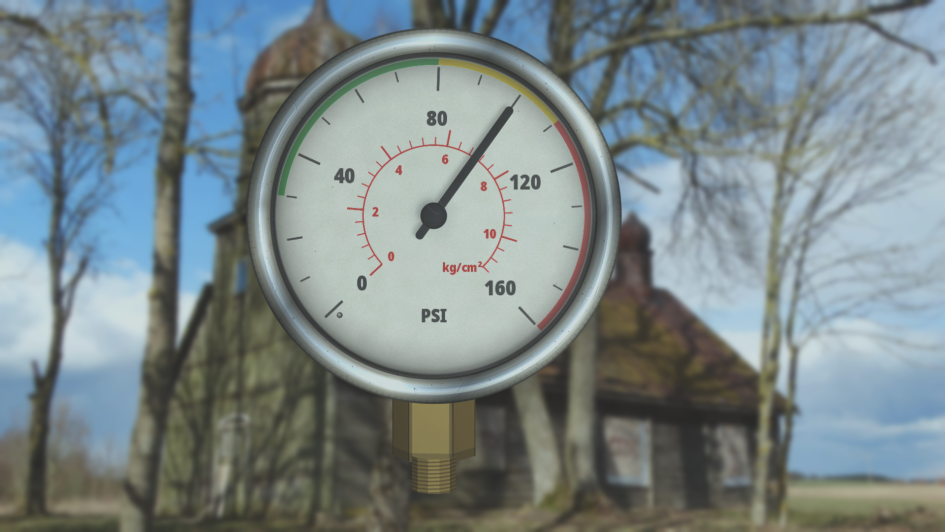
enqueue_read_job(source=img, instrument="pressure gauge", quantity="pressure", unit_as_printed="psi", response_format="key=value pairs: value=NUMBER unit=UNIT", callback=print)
value=100 unit=psi
